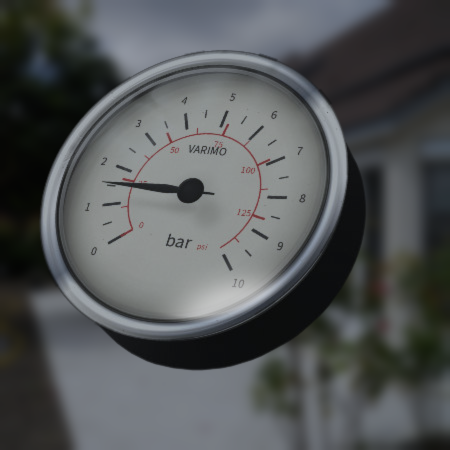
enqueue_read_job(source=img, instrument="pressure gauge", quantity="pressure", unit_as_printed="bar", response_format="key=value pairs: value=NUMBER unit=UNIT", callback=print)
value=1.5 unit=bar
